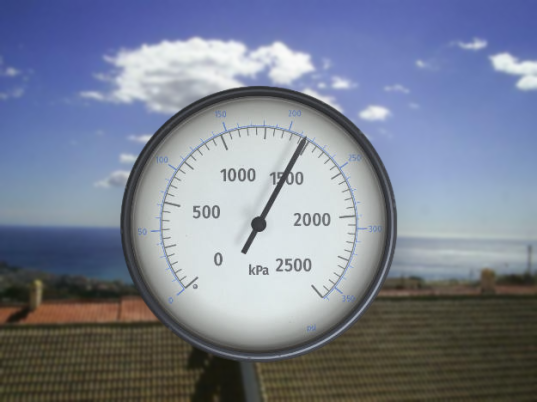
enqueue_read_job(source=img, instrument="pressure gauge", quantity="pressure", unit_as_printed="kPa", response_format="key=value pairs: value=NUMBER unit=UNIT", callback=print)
value=1475 unit=kPa
